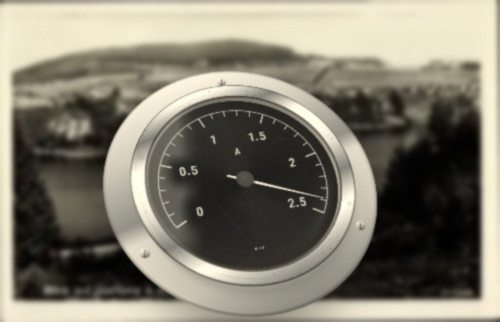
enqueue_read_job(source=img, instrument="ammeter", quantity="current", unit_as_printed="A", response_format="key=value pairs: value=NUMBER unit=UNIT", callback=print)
value=2.4 unit=A
